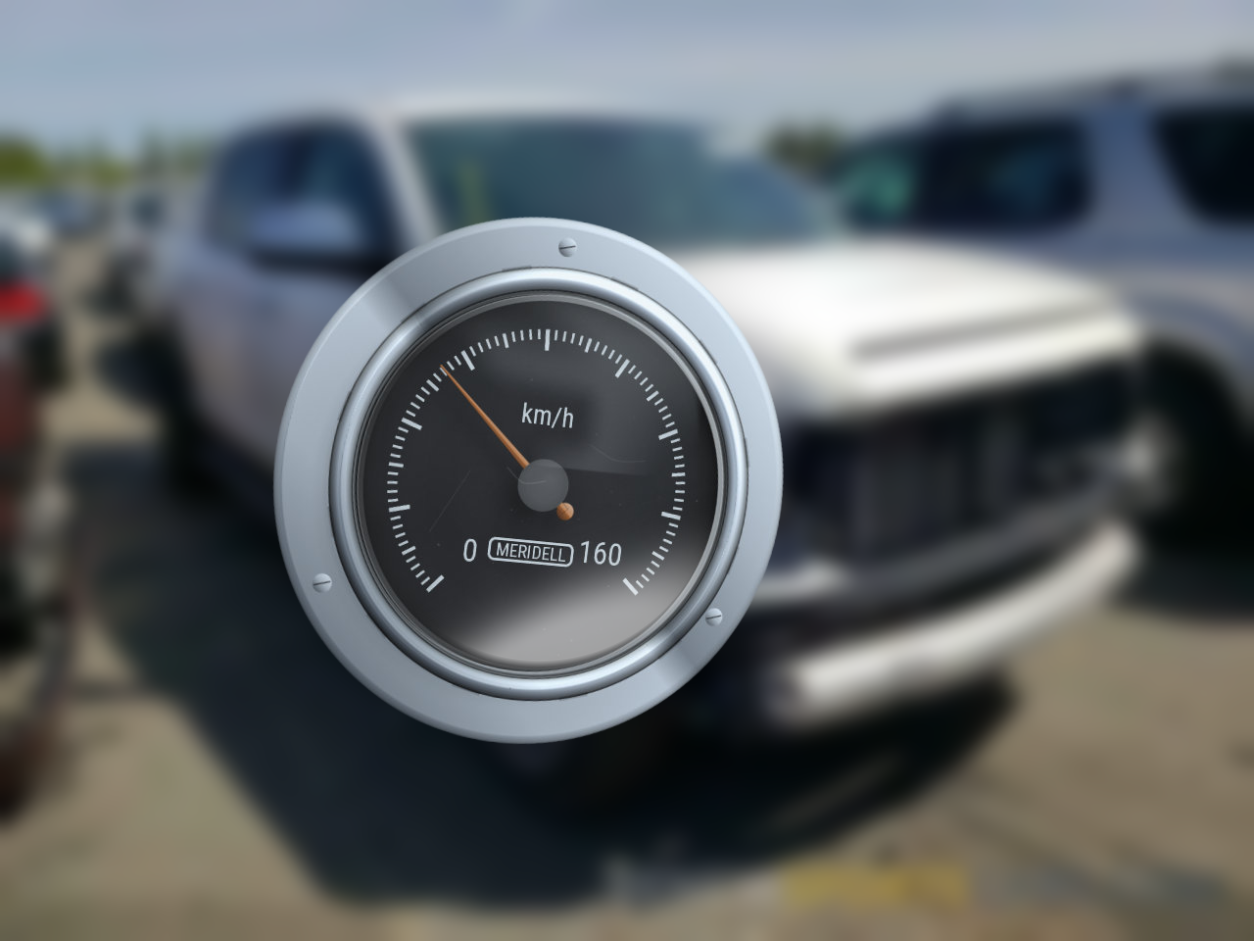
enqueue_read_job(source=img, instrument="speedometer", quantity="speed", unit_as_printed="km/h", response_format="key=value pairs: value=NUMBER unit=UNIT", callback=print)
value=54 unit=km/h
